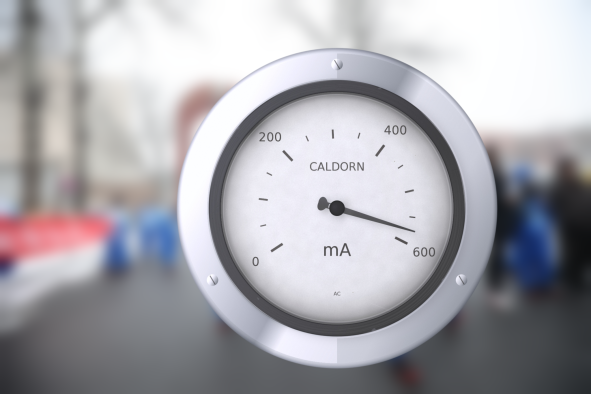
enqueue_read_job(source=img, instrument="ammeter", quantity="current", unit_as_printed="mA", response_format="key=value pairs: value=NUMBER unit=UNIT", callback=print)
value=575 unit=mA
